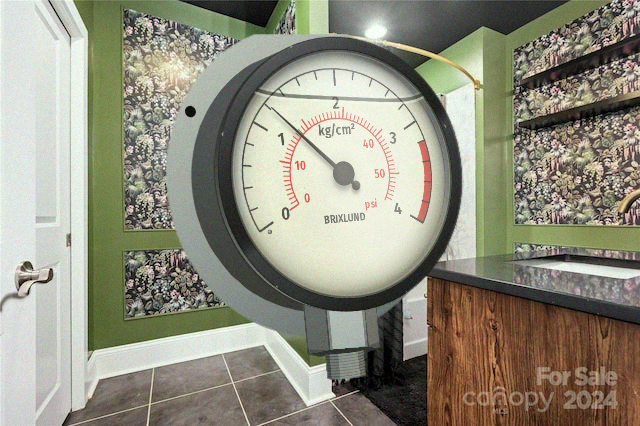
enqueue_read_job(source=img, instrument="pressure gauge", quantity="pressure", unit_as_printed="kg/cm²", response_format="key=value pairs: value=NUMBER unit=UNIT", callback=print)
value=1.2 unit=kg/cm²
